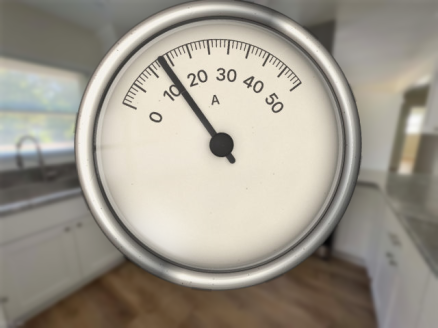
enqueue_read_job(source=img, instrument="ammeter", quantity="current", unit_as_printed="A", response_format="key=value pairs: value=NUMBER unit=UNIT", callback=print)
value=13 unit=A
